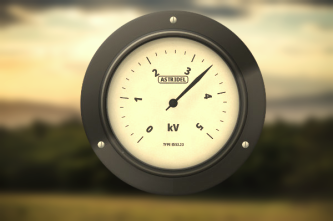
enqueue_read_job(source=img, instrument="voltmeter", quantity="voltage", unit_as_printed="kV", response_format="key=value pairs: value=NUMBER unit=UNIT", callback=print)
value=3.4 unit=kV
